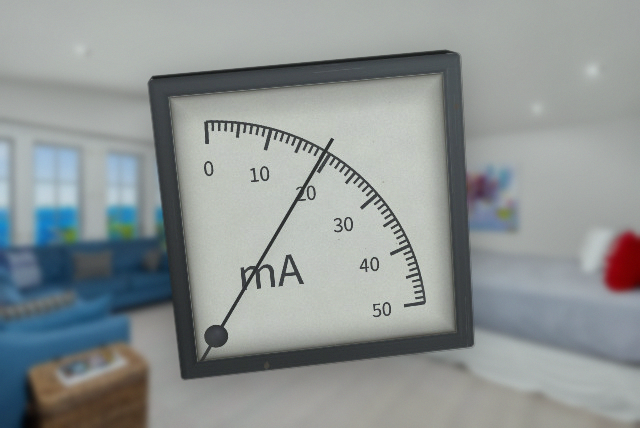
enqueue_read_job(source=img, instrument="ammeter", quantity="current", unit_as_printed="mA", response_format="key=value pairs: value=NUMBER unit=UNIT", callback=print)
value=19 unit=mA
